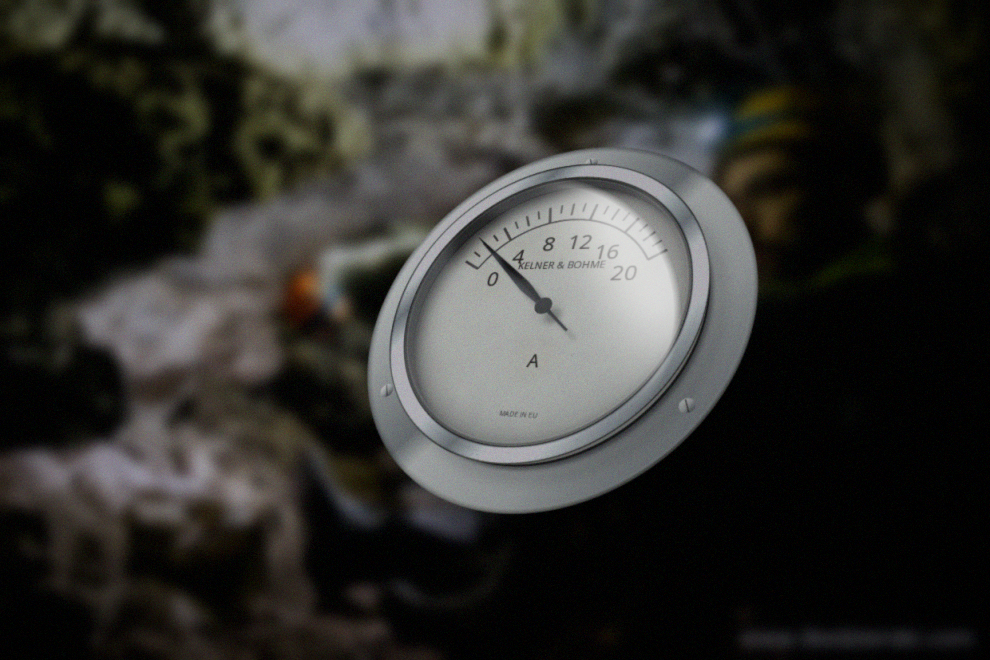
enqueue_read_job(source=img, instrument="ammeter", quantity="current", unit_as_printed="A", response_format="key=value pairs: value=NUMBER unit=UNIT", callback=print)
value=2 unit=A
